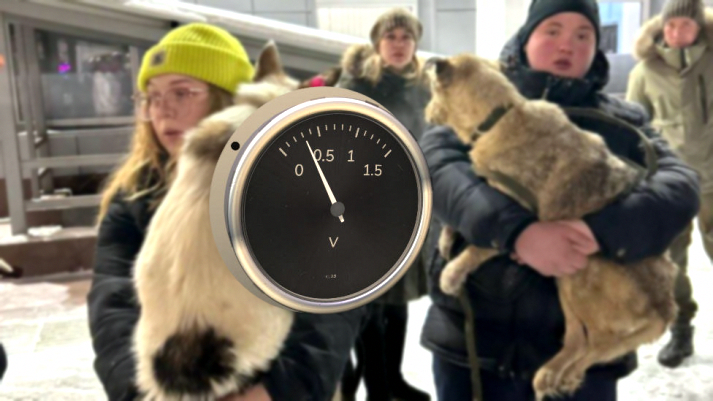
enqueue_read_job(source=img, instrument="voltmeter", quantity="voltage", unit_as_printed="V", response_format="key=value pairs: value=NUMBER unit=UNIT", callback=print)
value=0.3 unit=V
